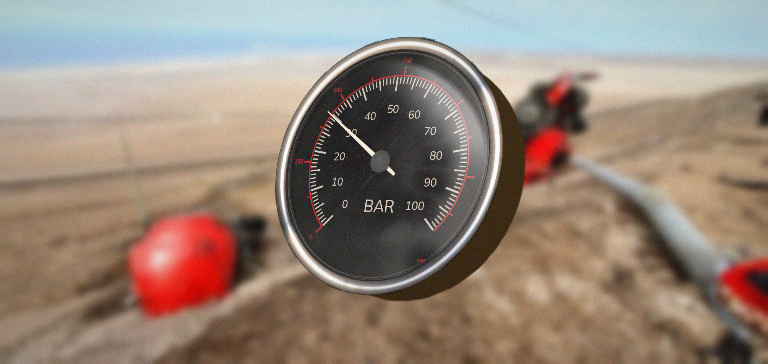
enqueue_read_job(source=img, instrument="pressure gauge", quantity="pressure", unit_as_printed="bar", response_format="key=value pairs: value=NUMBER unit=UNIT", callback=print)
value=30 unit=bar
